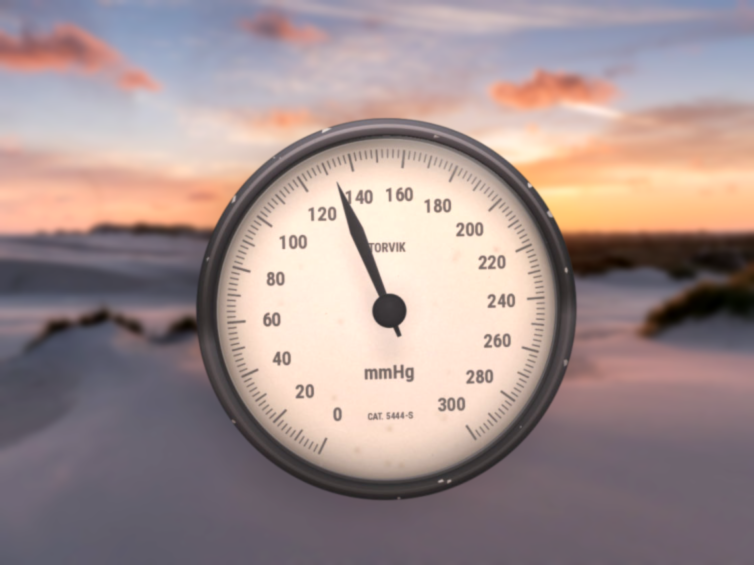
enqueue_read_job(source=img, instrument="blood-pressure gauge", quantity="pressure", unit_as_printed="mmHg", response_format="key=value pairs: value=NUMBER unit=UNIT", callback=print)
value=132 unit=mmHg
